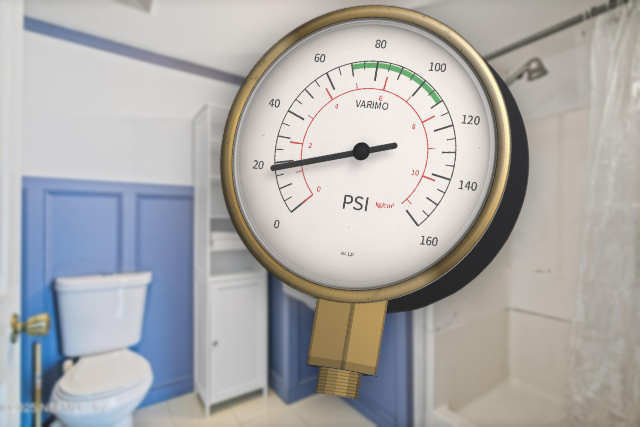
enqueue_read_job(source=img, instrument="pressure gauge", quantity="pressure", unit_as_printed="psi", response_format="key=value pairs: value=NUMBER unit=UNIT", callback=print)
value=17.5 unit=psi
